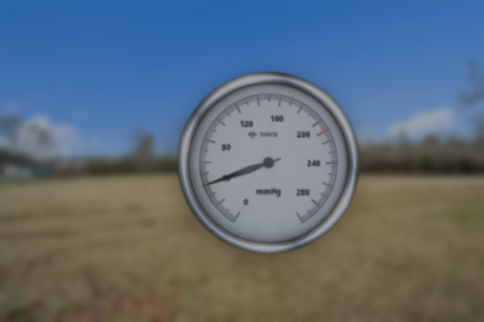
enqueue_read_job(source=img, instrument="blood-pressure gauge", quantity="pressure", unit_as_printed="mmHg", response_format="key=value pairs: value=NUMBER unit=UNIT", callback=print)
value=40 unit=mmHg
